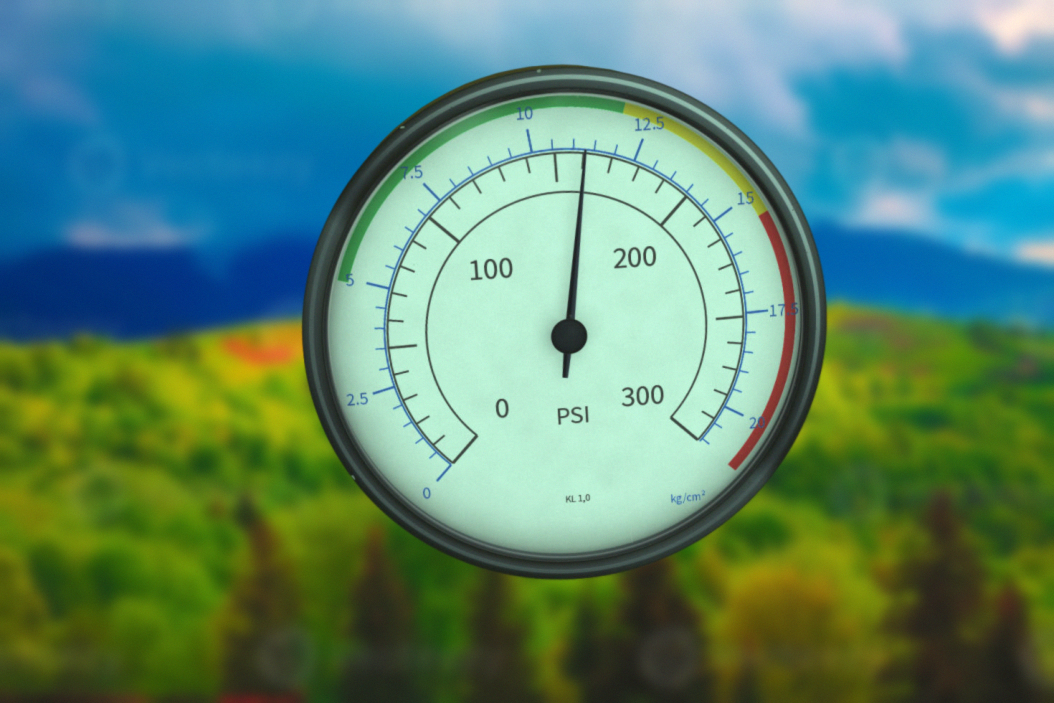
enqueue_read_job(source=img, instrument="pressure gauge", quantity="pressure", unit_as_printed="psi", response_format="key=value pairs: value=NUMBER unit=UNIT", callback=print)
value=160 unit=psi
